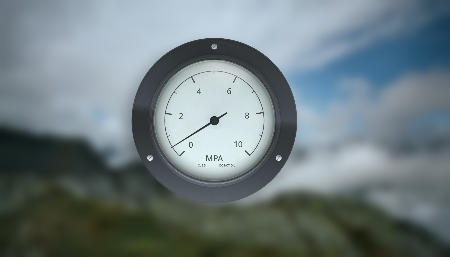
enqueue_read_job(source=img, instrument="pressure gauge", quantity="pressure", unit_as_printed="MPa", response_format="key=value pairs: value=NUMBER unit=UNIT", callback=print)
value=0.5 unit=MPa
